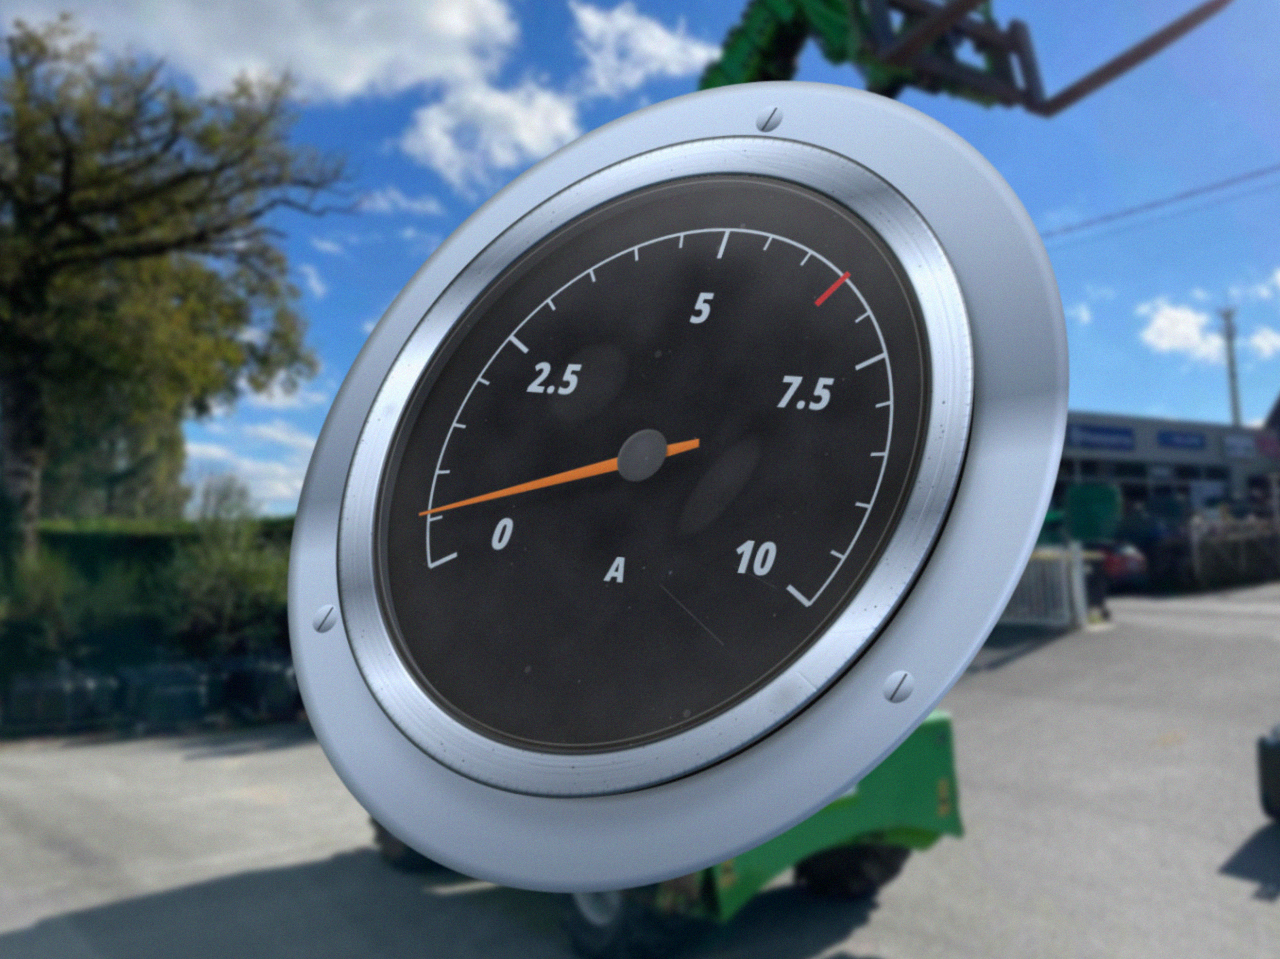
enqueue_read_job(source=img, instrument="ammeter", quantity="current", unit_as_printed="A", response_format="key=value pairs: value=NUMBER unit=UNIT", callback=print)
value=0.5 unit=A
